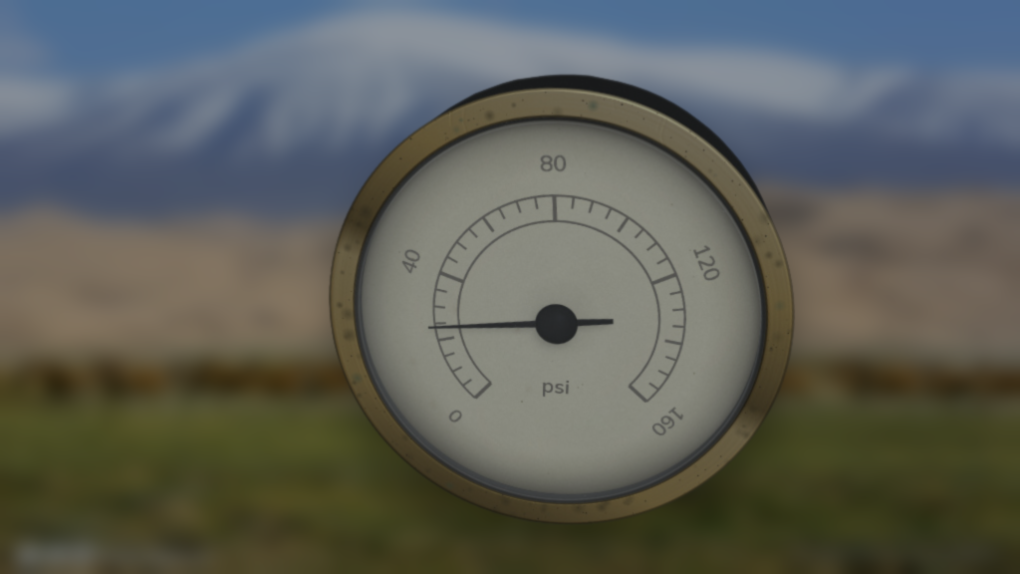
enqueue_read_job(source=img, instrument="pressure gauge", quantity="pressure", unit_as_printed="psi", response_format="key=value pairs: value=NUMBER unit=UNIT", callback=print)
value=25 unit=psi
